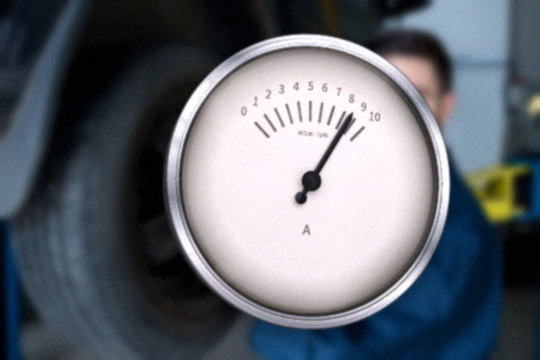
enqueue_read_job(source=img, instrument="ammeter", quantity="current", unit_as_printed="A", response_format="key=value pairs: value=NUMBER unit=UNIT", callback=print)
value=8.5 unit=A
